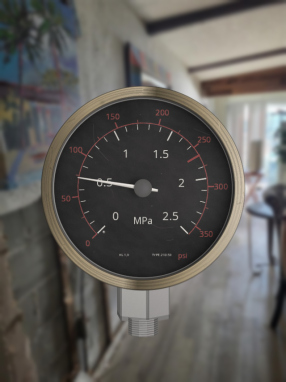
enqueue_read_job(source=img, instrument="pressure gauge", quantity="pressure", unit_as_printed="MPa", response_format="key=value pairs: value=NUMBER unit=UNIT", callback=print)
value=0.5 unit=MPa
